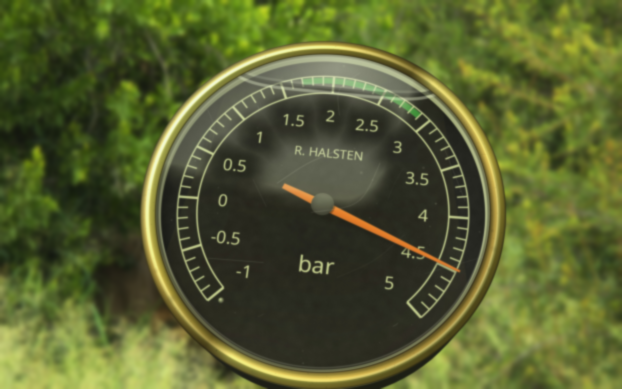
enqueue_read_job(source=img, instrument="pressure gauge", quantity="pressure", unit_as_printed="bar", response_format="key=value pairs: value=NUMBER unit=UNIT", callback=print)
value=4.5 unit=bar
